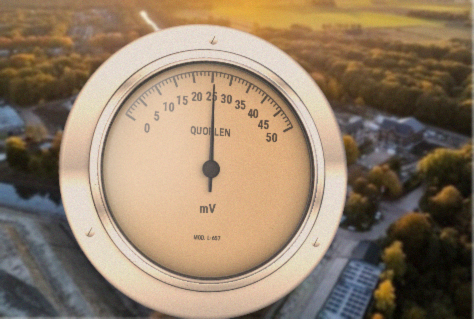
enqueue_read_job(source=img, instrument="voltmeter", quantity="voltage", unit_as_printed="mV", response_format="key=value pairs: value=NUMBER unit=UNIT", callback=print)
value=25 unit=mV
